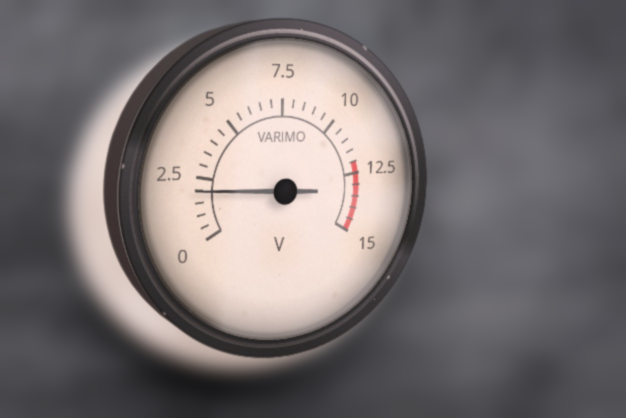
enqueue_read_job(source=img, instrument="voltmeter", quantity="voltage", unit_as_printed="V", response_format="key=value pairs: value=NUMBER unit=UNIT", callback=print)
value=2 unit=V
